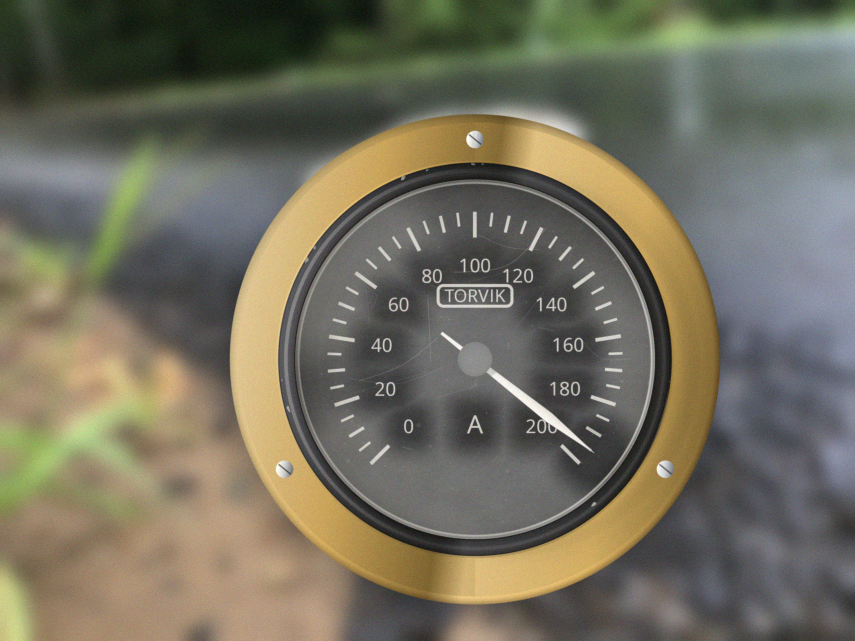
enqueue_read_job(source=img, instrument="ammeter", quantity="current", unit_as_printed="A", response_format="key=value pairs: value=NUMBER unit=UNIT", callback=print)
value=195 unit=A
